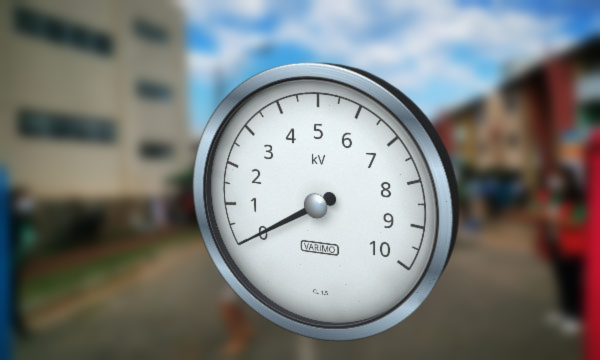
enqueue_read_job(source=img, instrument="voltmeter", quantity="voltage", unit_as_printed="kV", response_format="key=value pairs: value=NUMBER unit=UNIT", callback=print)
value=0 unit=kV
